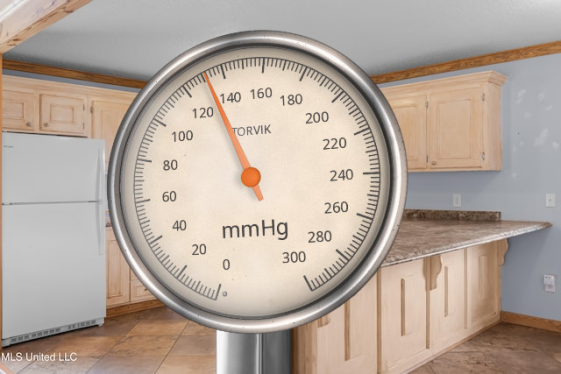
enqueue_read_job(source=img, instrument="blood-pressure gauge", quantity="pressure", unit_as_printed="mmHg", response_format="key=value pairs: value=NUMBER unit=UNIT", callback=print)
value=132 unit=mmHg
